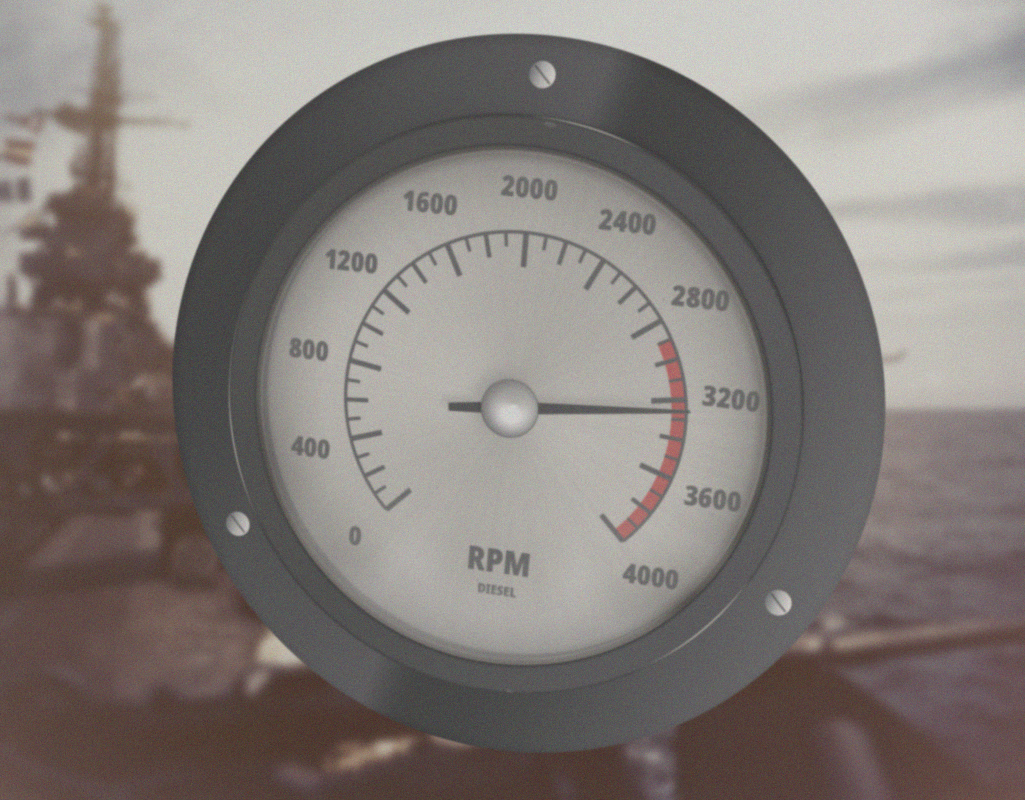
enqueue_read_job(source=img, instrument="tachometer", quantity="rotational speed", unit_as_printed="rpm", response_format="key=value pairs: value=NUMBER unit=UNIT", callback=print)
value=3250 unit=rpm
